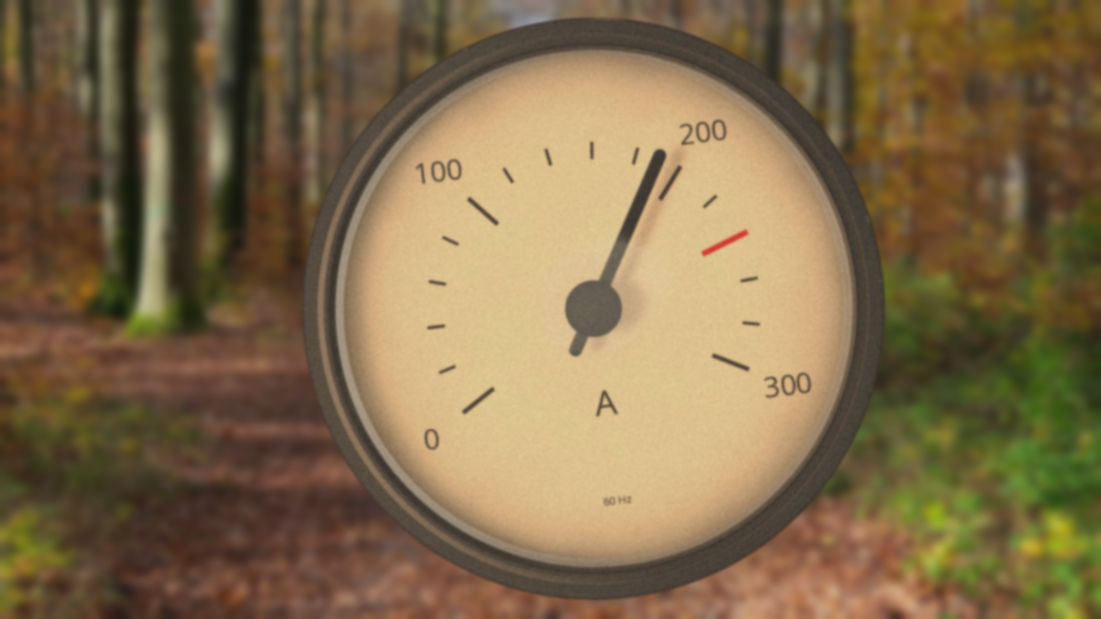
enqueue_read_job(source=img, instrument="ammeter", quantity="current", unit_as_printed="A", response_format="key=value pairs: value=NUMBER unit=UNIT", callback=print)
value=190 unit=A
